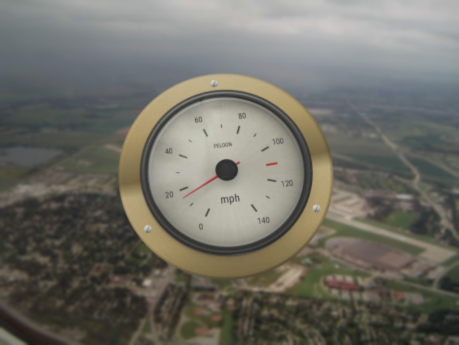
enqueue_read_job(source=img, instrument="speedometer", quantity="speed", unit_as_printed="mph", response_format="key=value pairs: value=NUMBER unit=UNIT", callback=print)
value=15 unit=mph
